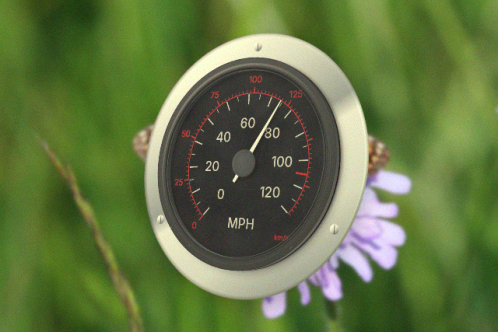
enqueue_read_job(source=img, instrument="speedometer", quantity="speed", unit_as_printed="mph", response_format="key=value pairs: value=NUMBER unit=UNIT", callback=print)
value=75 unit=mph
